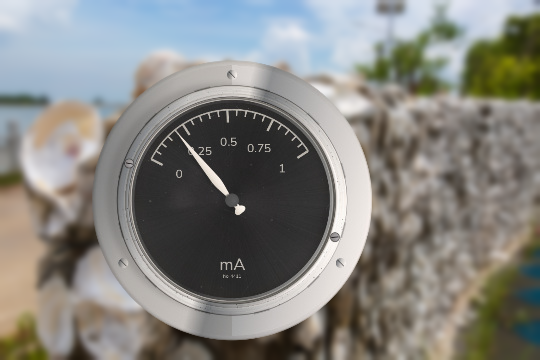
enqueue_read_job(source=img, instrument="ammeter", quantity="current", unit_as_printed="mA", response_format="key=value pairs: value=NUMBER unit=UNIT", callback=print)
value=0.2 unit=mA
